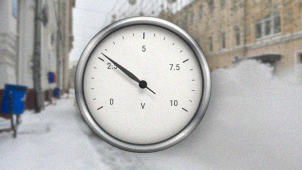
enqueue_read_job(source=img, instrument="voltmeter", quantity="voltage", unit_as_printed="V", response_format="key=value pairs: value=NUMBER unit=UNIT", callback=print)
value=2.75 unit=V
